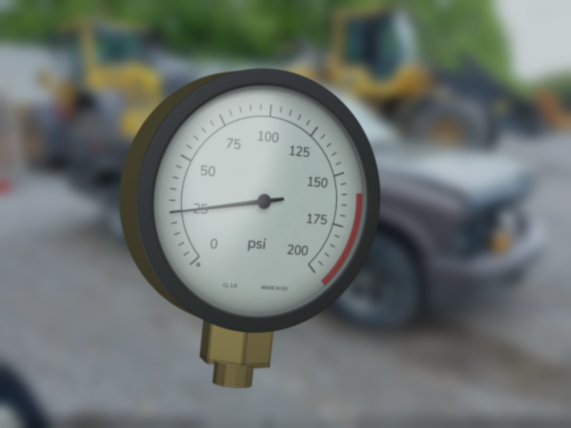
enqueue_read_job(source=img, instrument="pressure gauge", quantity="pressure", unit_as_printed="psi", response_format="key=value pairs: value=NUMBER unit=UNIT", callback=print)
value=25 unit=psi
